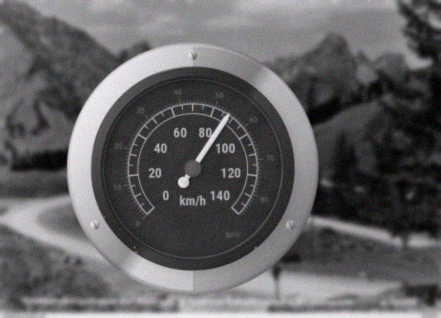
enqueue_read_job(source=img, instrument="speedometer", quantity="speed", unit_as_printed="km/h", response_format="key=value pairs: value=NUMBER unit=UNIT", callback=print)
value=87.5 unit=km/h
